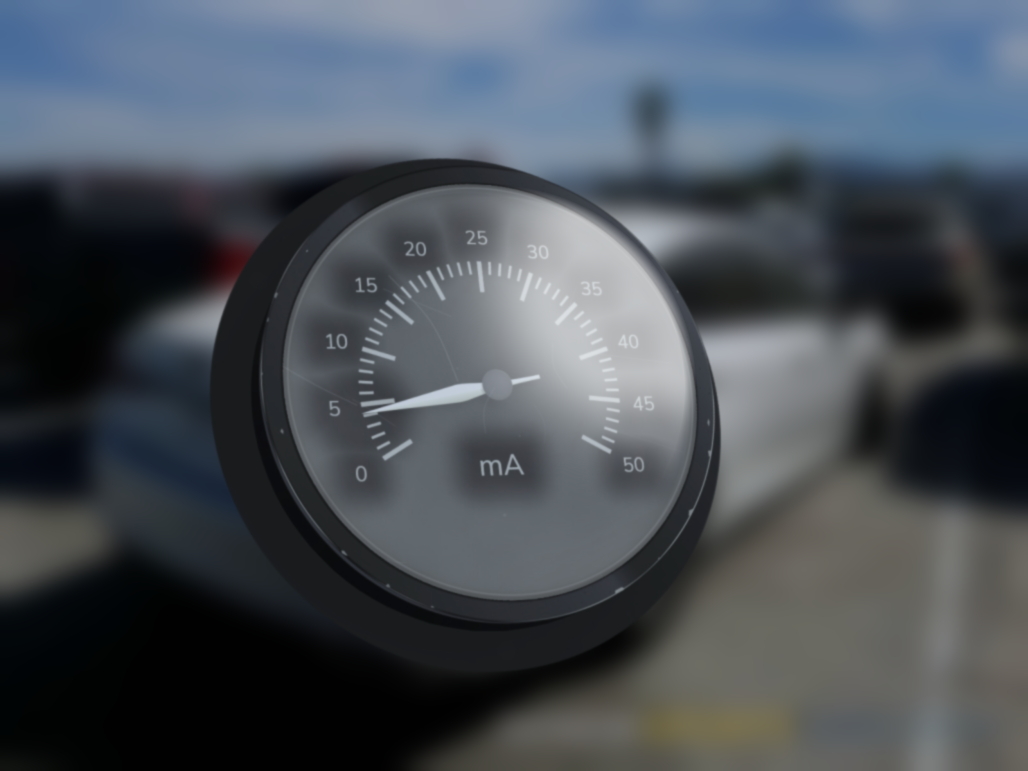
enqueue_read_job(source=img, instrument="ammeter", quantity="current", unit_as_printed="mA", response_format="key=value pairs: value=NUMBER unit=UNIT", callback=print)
value=4 unit=mA
